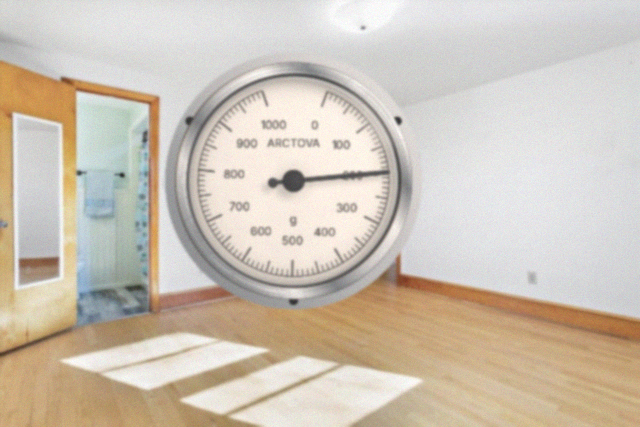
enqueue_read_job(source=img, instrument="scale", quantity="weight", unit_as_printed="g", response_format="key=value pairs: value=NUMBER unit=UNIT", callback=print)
value=200 unit=g
